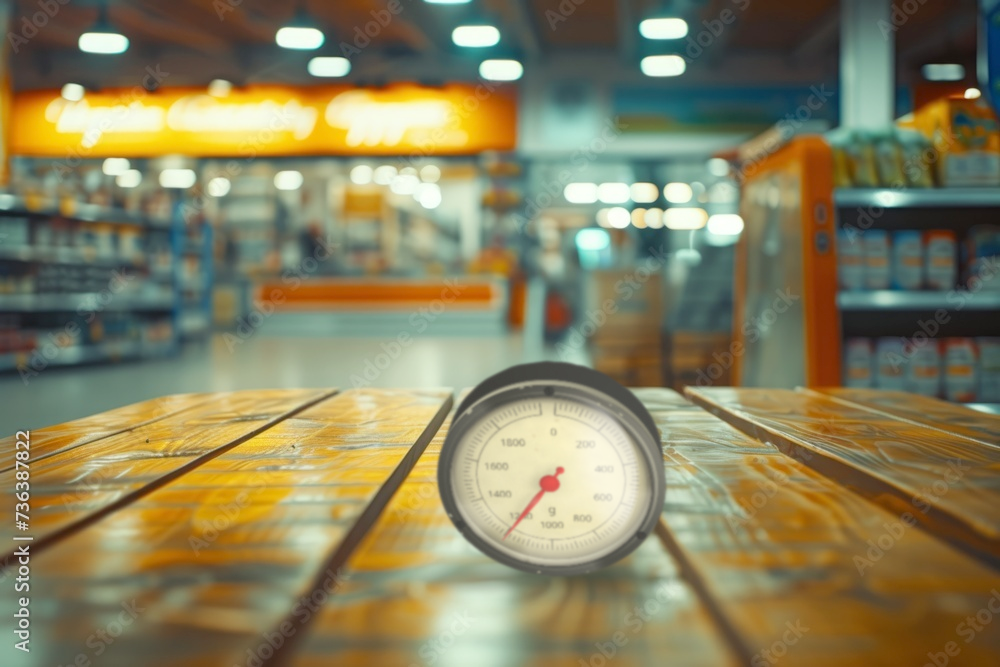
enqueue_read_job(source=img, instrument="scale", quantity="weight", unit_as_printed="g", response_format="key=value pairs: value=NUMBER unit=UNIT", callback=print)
value=1200 unit=g
